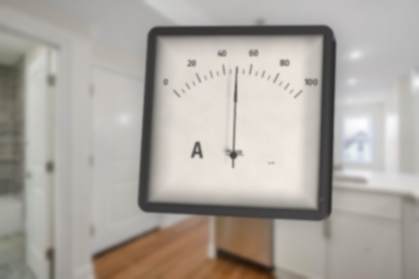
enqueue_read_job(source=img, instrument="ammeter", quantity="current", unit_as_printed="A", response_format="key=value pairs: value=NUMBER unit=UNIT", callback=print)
value=50 unit=A
